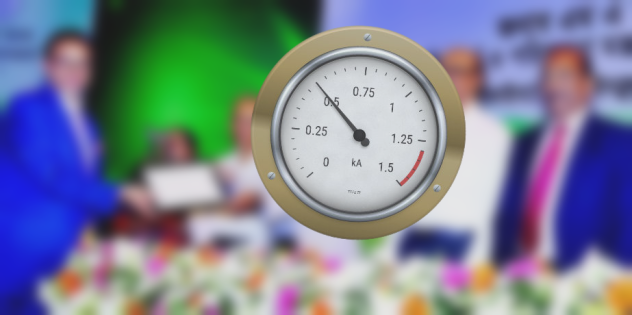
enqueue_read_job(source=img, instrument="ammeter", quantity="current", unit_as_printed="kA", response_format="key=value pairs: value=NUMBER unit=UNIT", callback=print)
value=0.5 unit=kA
